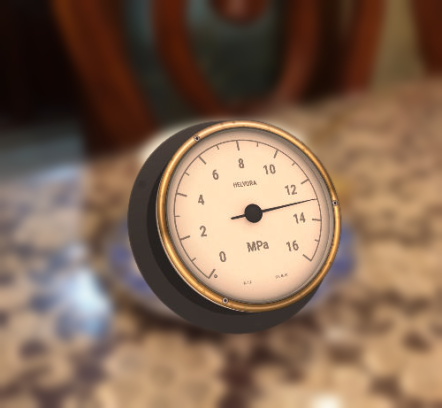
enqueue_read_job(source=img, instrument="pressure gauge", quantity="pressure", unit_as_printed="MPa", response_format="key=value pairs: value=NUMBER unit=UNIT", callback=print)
value=13 unit=MPa
